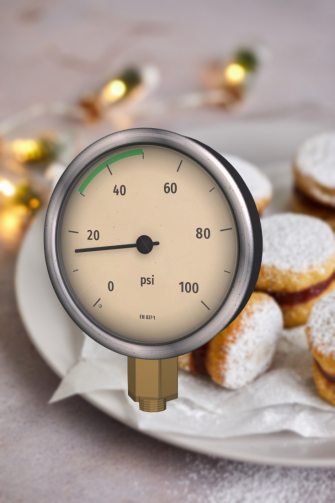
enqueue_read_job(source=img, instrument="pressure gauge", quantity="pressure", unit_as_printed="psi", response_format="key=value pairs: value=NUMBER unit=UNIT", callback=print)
value=15 unit=psi
